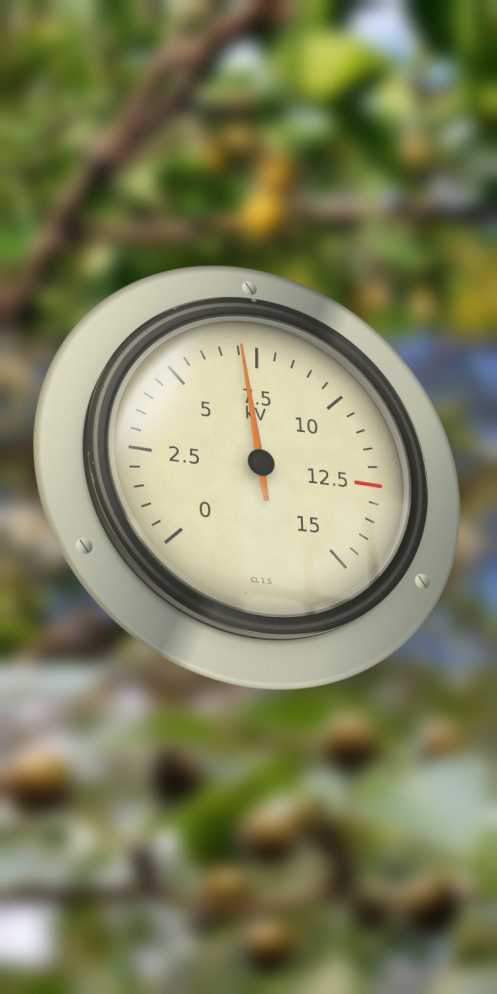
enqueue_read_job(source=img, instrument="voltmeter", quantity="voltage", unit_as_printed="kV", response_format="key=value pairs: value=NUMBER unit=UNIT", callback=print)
value=7 unit=kV
